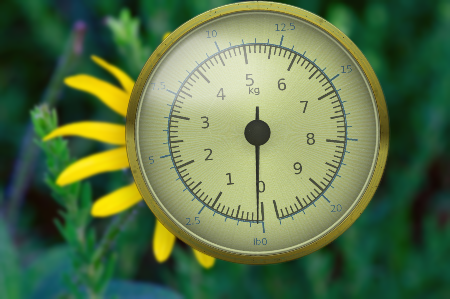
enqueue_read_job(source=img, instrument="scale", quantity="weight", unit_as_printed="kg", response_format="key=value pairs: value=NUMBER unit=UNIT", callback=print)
value=0.1 unit=kg
